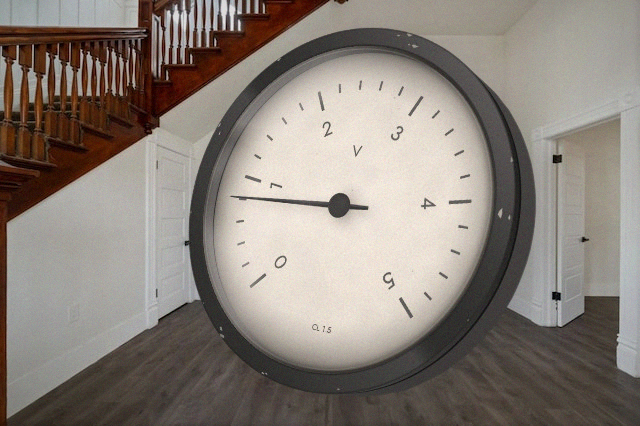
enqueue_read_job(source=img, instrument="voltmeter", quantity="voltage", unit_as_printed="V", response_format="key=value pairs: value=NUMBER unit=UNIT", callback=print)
value=0.8 unit=V
